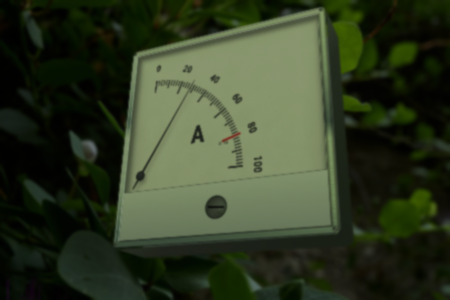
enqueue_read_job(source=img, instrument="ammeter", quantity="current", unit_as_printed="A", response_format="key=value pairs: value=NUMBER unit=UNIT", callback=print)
value=30 unit=A
